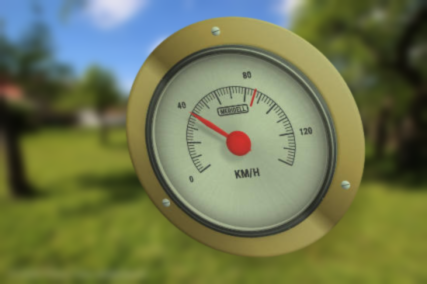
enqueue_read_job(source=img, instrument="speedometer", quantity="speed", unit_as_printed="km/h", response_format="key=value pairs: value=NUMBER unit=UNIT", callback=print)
value=40 unit=km/h
